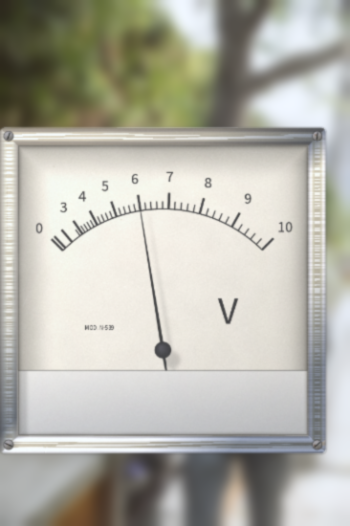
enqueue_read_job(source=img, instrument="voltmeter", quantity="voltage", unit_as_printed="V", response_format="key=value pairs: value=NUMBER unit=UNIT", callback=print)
value=6 unit=V
